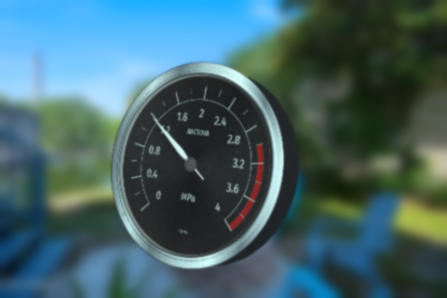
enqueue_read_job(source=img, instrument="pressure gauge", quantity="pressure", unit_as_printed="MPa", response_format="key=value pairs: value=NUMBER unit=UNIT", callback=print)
value=1.2 unit=MPa
